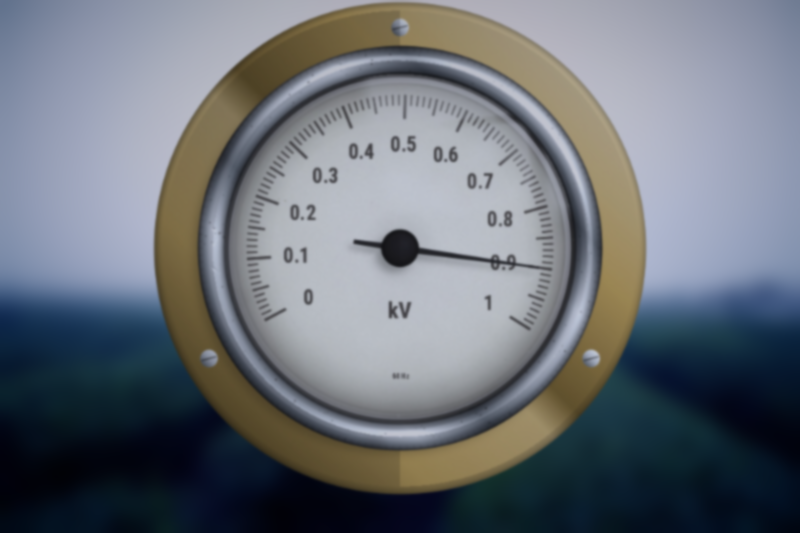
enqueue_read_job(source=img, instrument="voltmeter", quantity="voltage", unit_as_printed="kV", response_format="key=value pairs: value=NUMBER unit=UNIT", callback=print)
value=0.9 unit=kV
